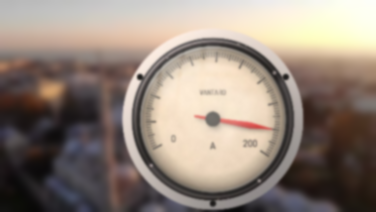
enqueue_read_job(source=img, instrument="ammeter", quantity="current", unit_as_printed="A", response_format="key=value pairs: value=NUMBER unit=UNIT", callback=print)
value=180 unit=A
